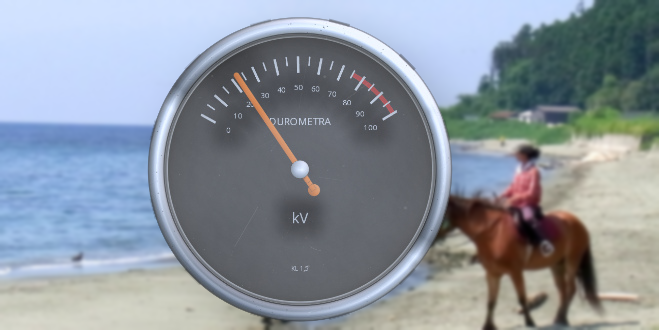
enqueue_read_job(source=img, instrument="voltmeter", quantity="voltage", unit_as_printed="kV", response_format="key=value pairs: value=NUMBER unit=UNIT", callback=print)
value=22.5 unit=kV
